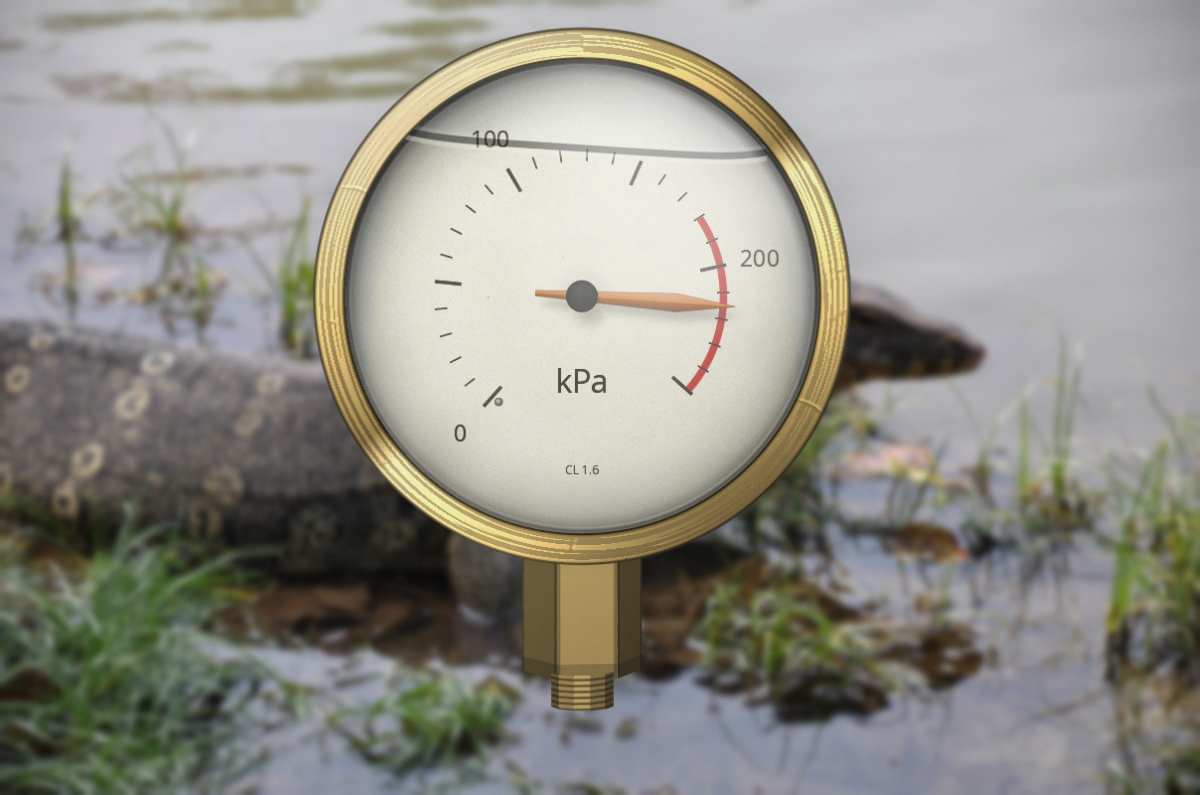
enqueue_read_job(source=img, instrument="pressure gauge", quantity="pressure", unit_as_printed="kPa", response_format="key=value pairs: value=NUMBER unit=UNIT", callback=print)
value=215 unit=kPa
